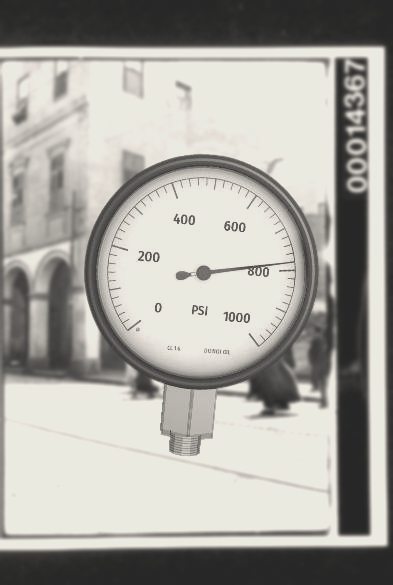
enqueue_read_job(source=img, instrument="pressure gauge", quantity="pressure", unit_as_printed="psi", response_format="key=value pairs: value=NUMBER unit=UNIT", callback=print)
value=780 unit=psi
